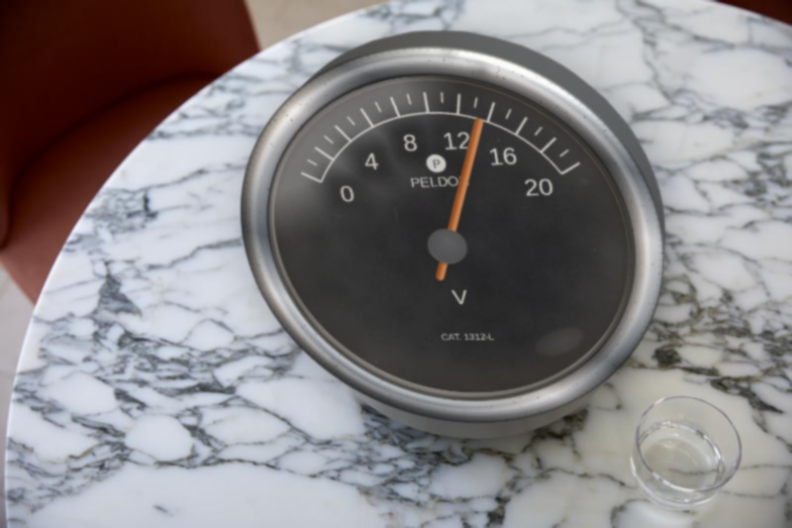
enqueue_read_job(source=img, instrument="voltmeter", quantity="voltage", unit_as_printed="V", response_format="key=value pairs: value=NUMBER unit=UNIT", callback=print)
value=13.5 unit=V
